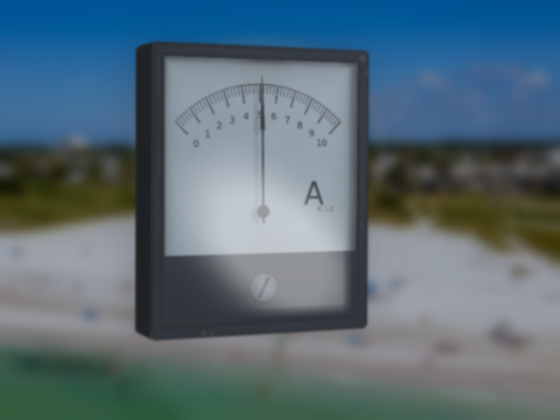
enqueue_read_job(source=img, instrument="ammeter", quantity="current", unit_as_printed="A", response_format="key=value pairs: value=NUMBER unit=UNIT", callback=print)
value=5 unit=A
